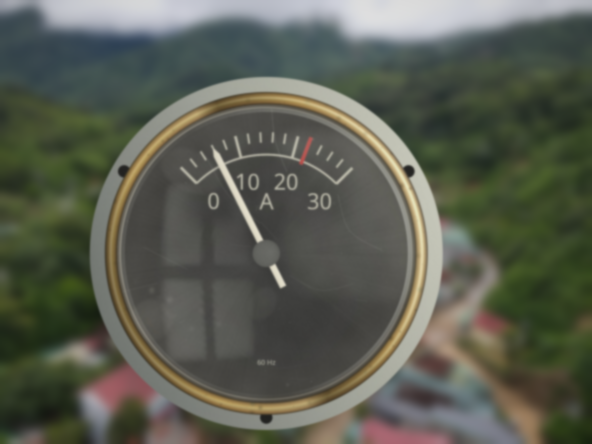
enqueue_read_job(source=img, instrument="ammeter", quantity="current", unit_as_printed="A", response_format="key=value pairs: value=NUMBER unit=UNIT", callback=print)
value=6 unit=A
